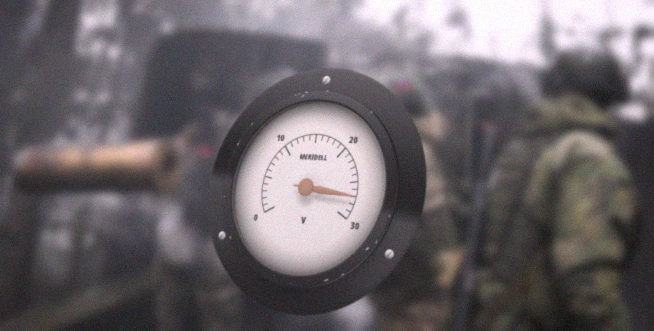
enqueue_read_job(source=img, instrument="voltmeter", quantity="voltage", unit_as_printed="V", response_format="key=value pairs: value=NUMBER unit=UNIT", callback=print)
value=27 unit=V
